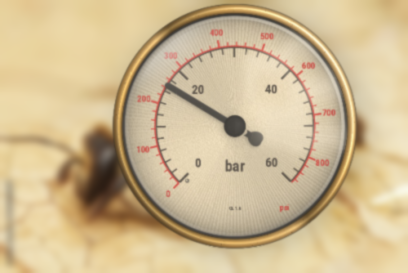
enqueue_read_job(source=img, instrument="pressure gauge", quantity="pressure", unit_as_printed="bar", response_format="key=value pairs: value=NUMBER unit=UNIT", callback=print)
value=17 unit=bar
